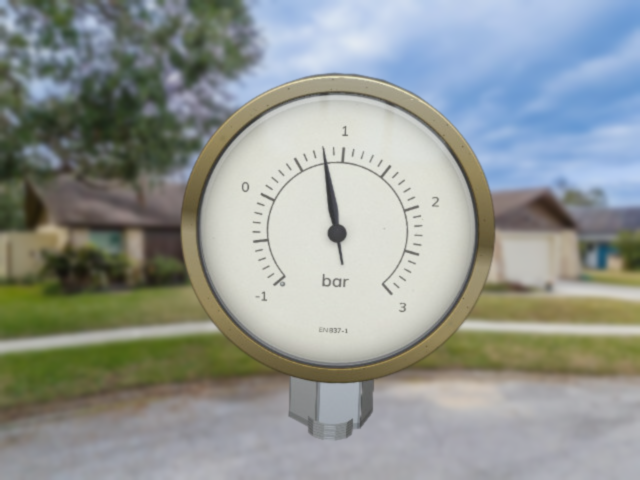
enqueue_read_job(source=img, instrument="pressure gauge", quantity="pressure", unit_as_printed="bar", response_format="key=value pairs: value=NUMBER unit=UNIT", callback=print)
value=0.8 unit=bar
